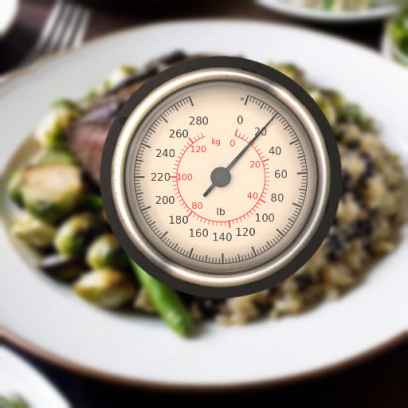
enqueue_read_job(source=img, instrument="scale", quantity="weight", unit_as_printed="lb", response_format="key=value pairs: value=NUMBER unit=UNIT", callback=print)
value=20 unit=lb
